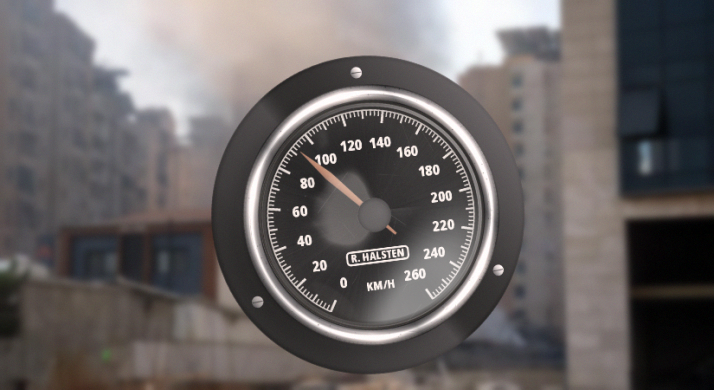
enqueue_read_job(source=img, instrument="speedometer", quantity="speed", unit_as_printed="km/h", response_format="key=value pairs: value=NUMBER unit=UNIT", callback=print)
value=92 unit=km/h
